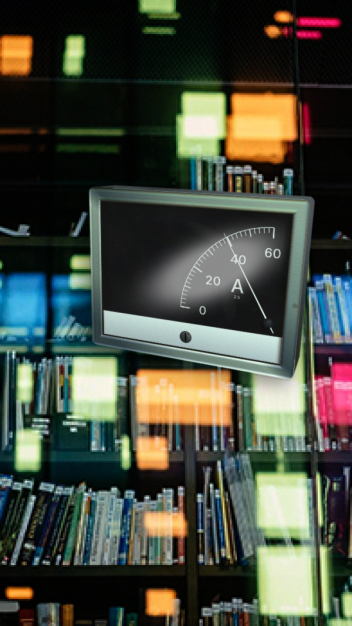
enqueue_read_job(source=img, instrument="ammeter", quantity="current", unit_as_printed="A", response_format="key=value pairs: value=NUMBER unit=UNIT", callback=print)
value=40 unit=A
